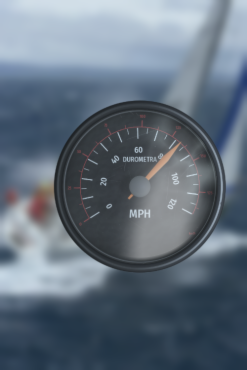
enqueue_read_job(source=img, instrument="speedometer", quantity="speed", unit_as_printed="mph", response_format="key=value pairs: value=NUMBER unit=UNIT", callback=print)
value=82.5 unit=mph
